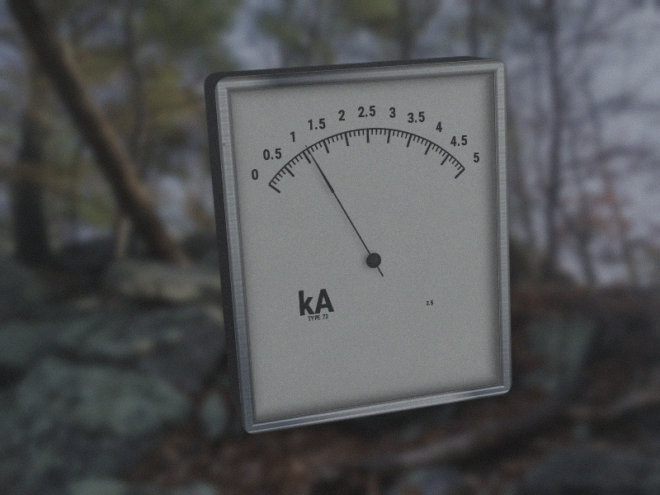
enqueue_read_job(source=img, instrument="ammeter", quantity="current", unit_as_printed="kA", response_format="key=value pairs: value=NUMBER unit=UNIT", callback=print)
value=1.1 unit=kA
